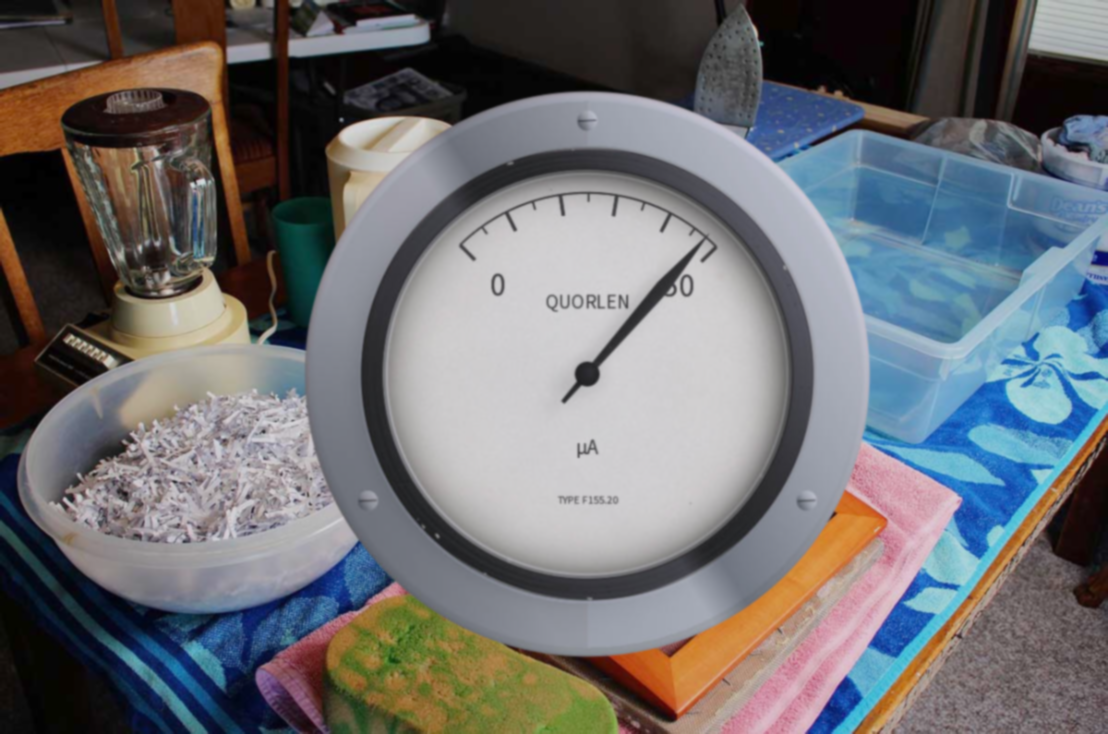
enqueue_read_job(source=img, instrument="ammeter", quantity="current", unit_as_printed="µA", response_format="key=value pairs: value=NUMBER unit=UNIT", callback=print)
value=47.5 unit=µA
